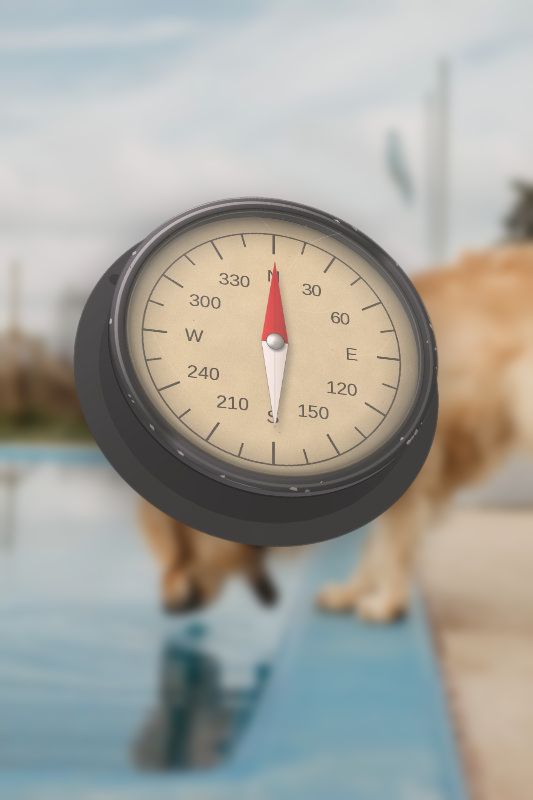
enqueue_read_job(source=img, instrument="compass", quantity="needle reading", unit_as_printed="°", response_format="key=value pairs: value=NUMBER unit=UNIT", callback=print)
value=0 unit=°
